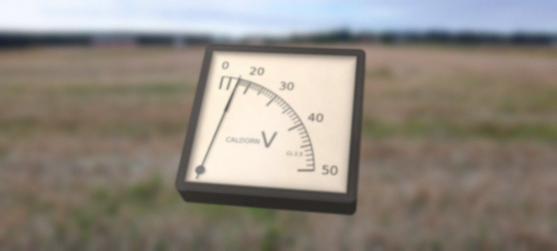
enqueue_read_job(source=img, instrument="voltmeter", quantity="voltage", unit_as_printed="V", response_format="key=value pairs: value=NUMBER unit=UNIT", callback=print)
value=15 unit=V
